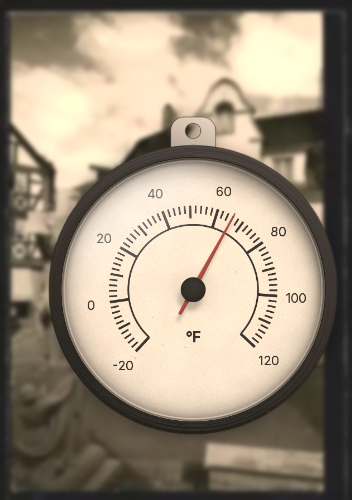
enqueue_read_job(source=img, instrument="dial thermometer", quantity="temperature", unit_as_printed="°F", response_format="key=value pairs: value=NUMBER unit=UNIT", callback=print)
value=66 unit=°F
